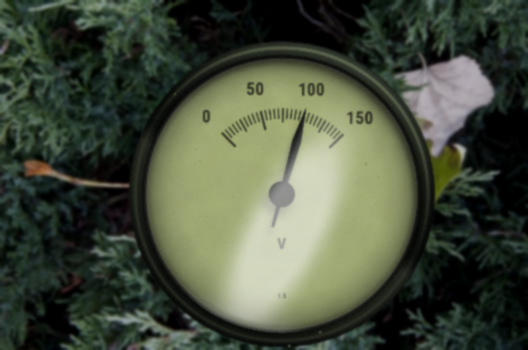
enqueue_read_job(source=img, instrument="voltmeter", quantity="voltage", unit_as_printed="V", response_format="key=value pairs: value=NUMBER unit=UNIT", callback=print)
value=100 unit=V
